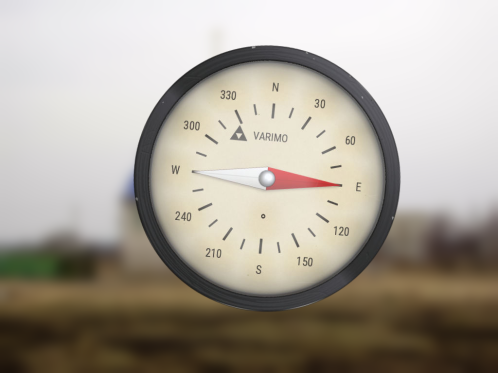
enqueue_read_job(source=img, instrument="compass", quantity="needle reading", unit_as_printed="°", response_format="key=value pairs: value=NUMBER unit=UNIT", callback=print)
value=90 unit=°
